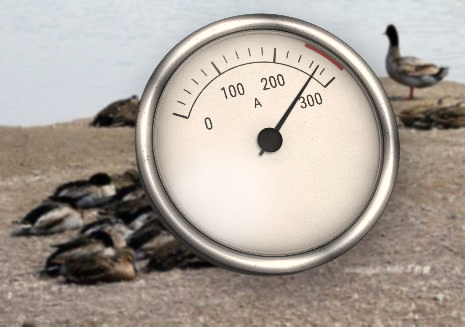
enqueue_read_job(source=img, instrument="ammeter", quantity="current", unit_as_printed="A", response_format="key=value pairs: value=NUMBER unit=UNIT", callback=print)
value=270 unit=A
